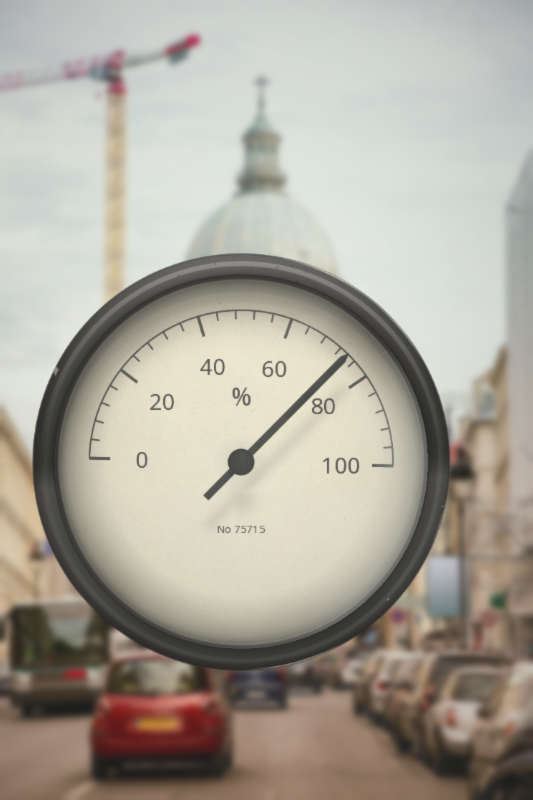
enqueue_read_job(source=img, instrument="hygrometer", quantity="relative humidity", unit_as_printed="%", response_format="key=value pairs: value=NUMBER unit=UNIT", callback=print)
value=74 unit=%
